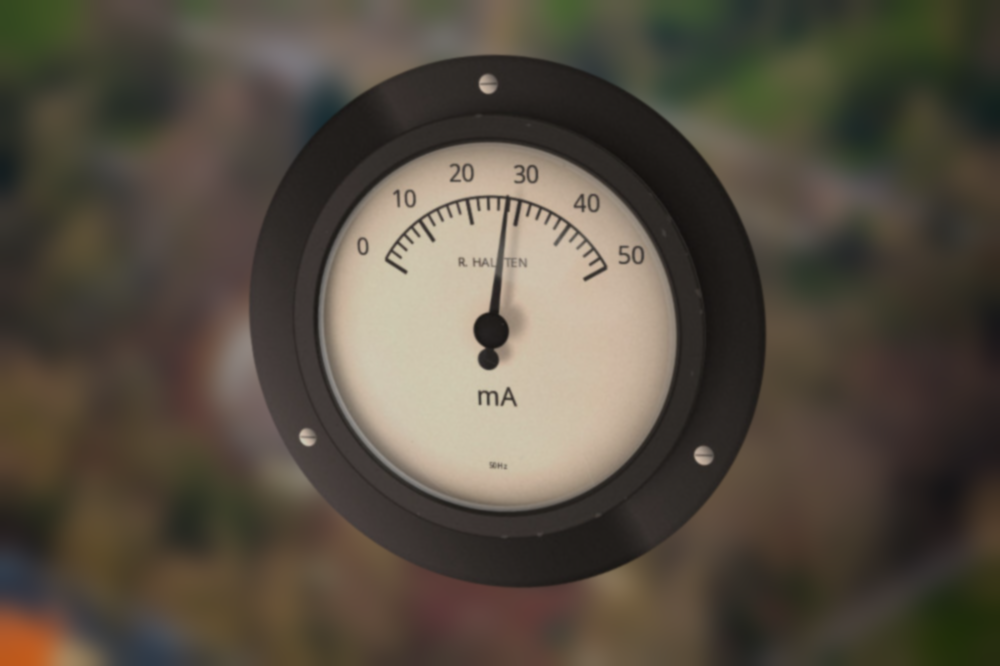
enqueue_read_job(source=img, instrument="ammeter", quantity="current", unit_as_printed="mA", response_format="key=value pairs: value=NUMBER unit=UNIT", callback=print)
value=28 unit=mA
